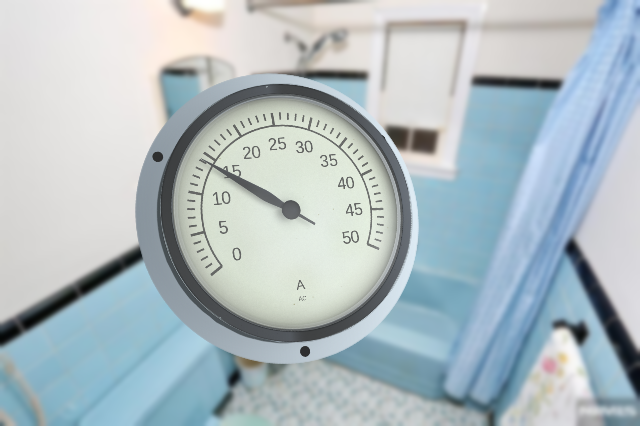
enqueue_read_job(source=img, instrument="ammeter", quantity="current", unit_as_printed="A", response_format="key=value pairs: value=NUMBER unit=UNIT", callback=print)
value=14 unit=A
